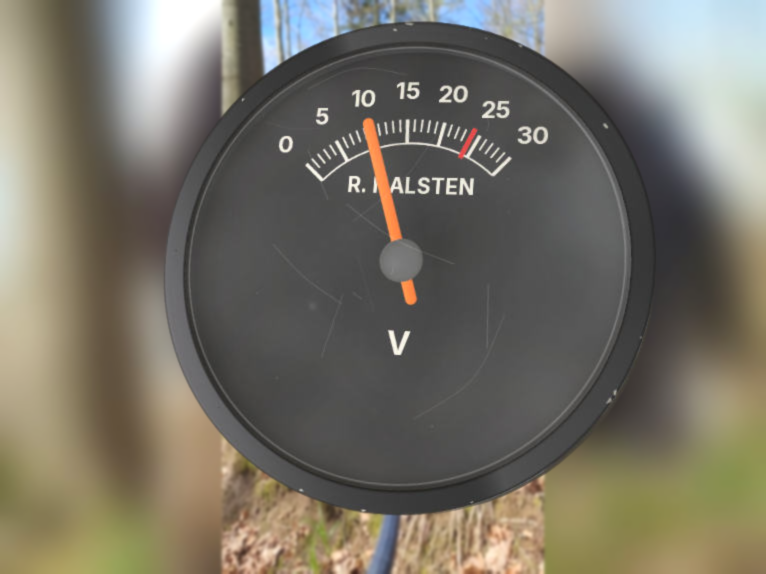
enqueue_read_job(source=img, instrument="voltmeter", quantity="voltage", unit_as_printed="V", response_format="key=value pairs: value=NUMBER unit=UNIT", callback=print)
value=10 unit=V
